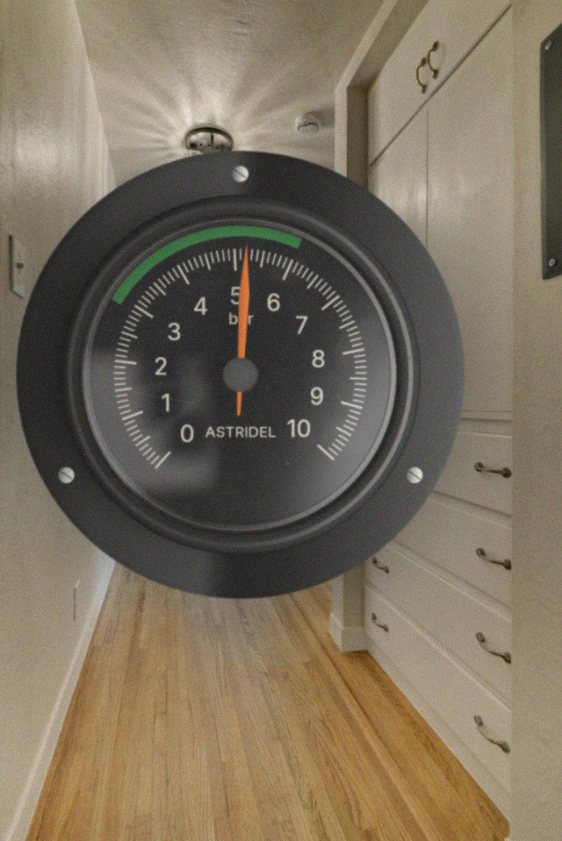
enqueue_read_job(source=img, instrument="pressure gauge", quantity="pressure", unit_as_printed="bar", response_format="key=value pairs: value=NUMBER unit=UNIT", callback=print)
value=5.2 unit=bar
